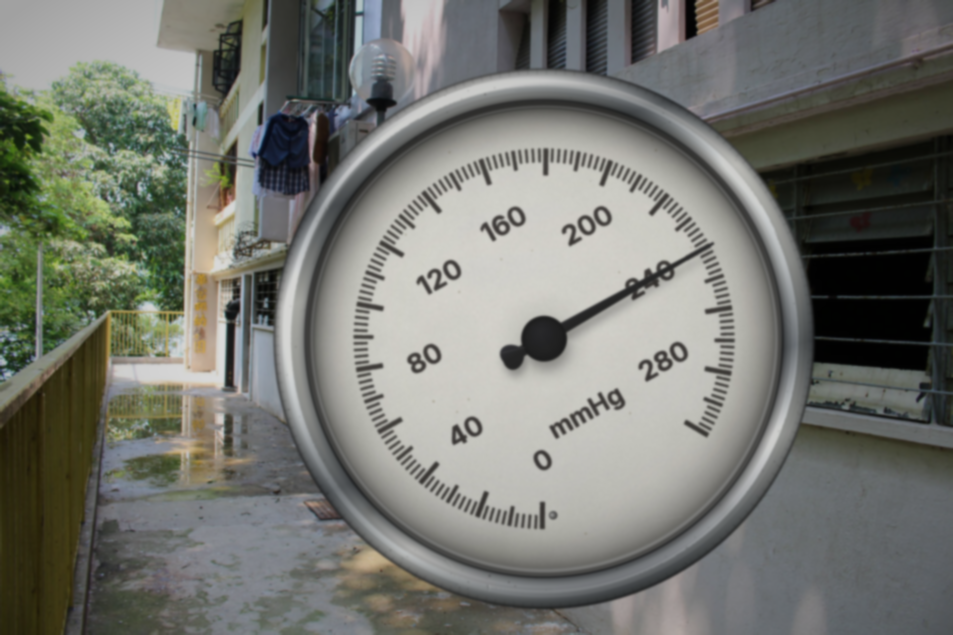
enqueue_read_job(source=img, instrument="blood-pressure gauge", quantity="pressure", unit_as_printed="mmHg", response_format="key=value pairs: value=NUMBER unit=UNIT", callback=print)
value=240 unit=mmHg
